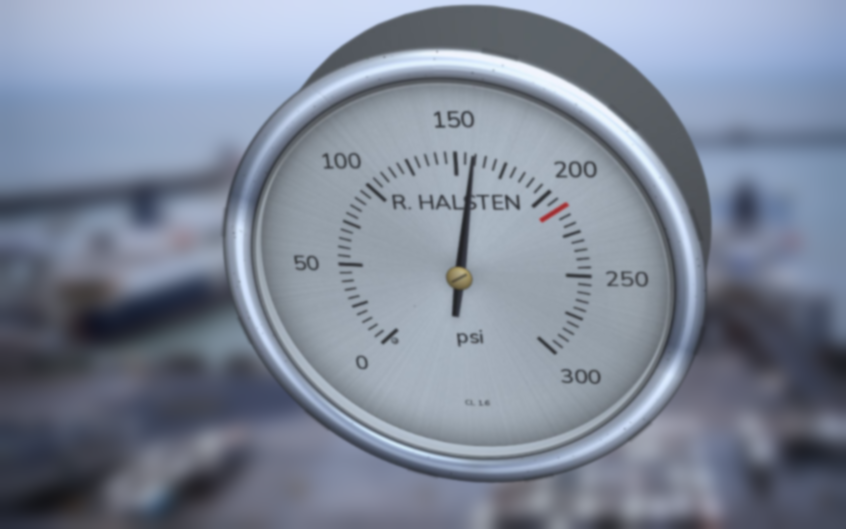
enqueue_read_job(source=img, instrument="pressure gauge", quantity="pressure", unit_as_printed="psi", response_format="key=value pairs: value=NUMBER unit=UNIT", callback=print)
value=160 unit=psi
